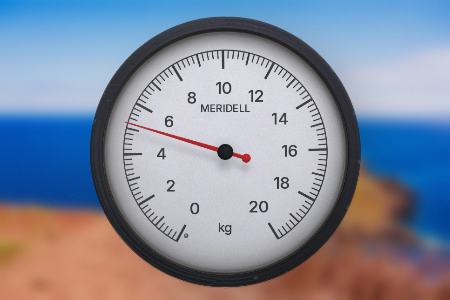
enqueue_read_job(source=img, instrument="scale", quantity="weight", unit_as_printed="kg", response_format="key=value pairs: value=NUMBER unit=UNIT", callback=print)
value=5.2 unit=kg
